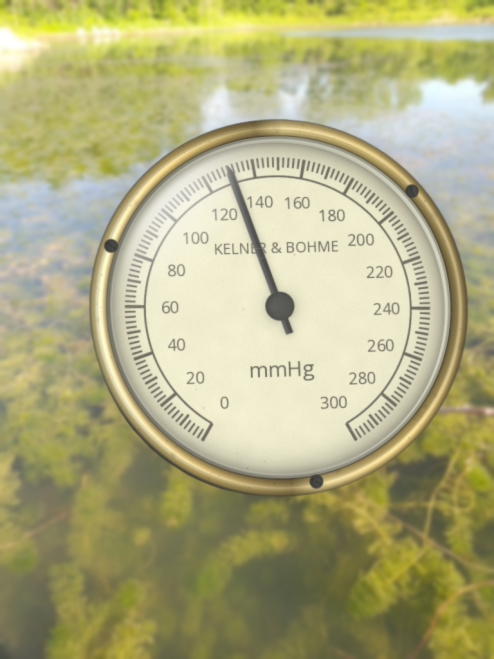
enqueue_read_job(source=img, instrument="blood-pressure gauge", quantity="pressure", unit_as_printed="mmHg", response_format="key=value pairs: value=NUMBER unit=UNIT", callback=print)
value=130 unit=mmHg
